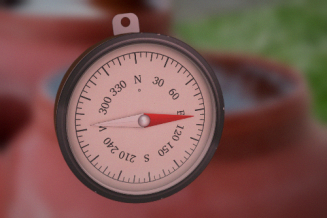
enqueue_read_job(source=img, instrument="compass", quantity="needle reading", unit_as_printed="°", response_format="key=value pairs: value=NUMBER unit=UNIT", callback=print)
value=95 unit=°
